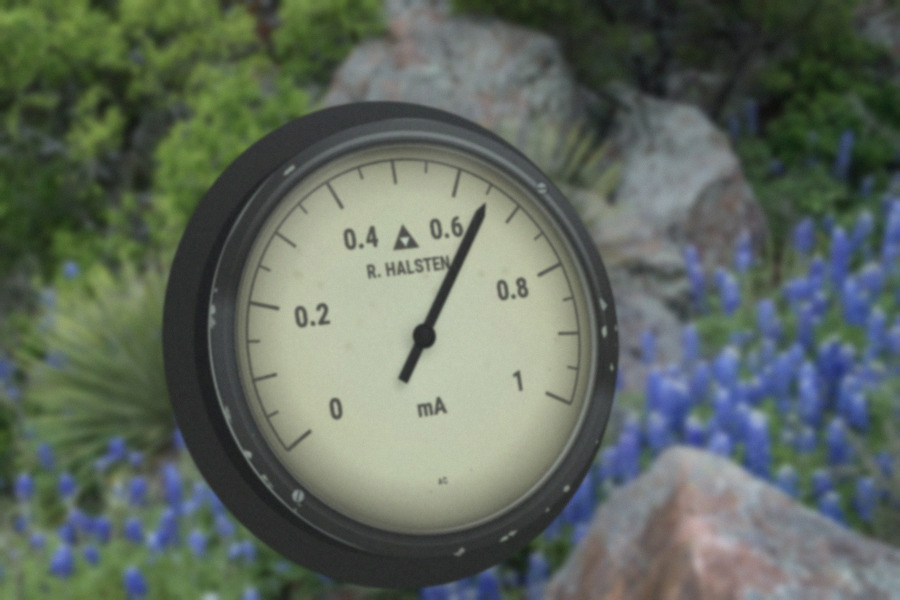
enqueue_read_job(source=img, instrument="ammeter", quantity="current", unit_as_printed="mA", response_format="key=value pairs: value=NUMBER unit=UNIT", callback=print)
value=0.65 unit=mA
